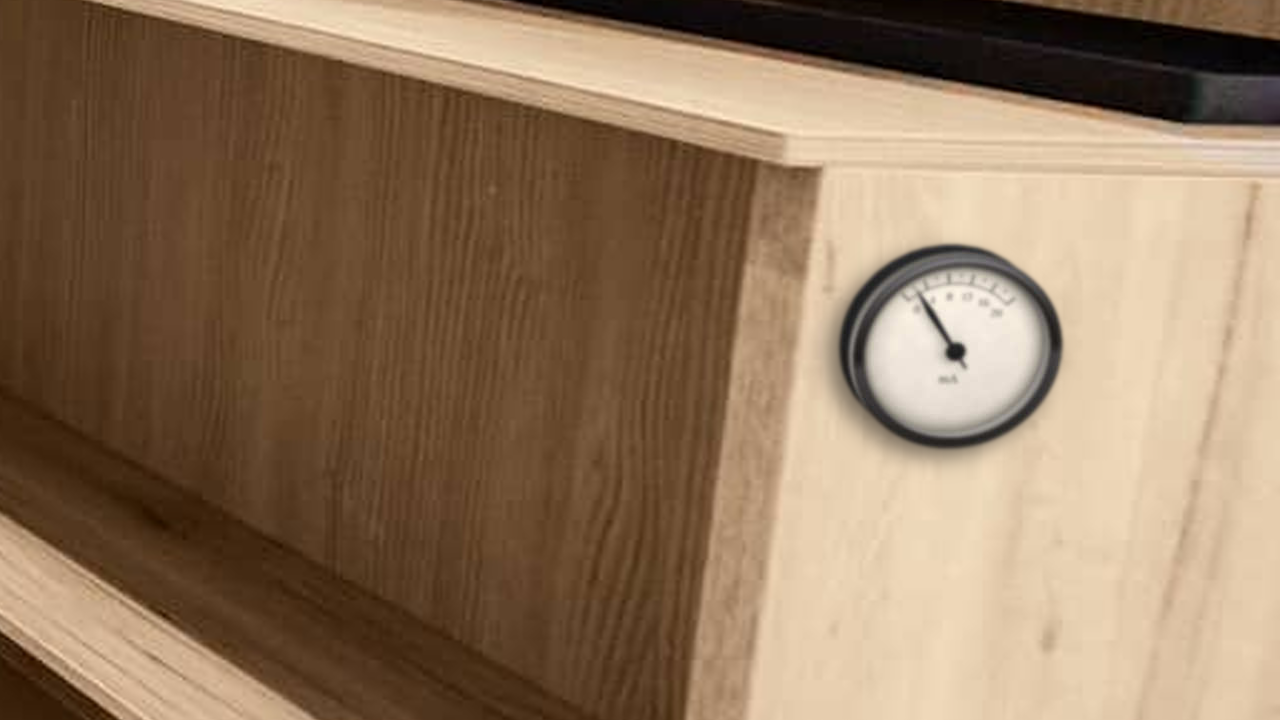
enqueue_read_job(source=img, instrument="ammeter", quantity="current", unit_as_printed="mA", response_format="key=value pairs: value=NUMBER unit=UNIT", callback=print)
value=2 unit=mA
